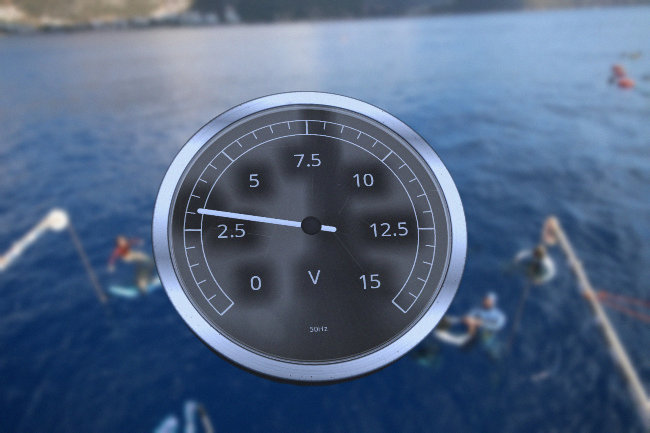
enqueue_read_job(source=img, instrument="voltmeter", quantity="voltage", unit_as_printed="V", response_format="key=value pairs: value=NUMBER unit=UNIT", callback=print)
value=3 unit=V
